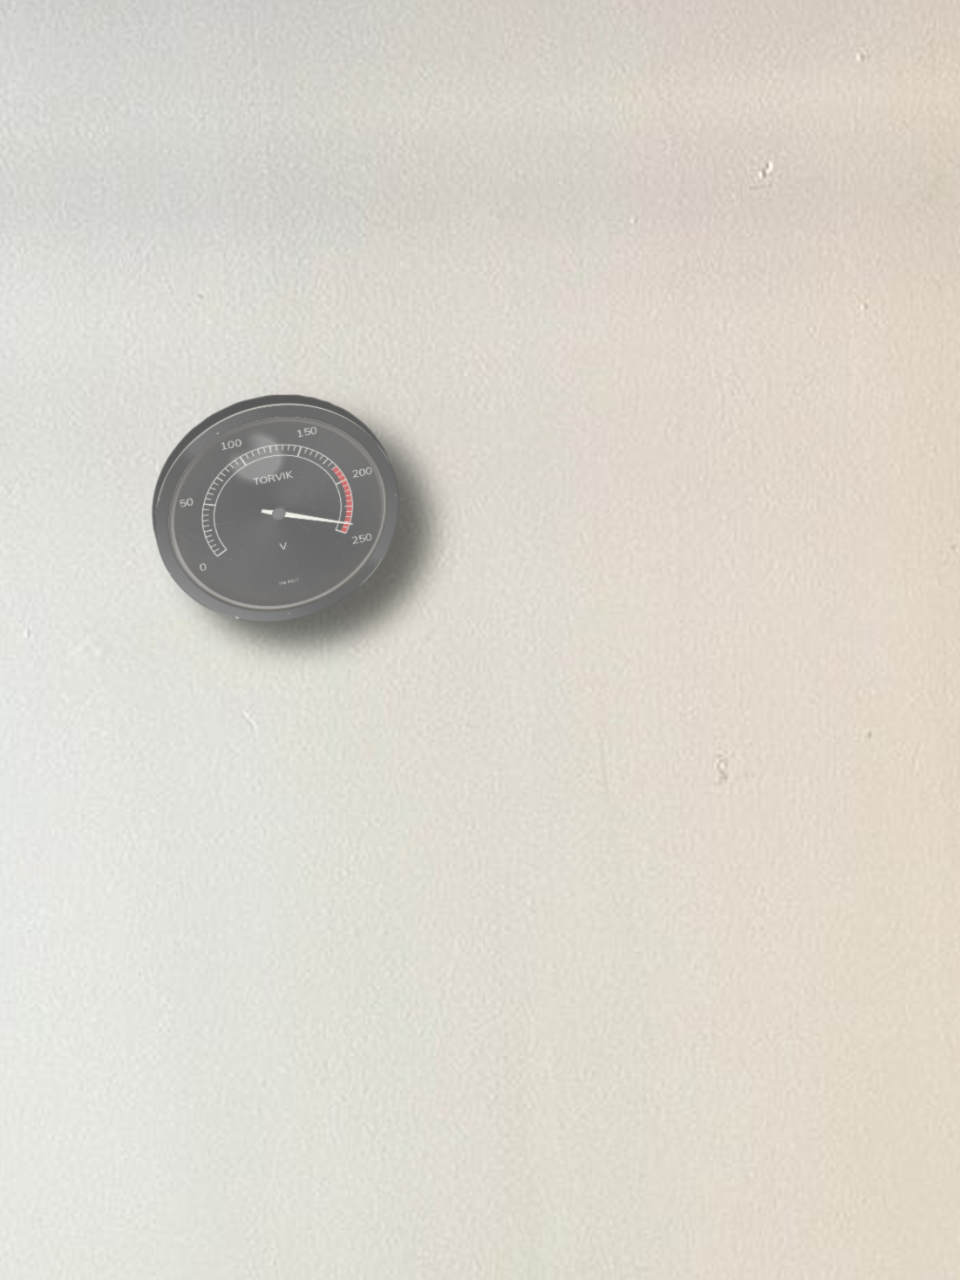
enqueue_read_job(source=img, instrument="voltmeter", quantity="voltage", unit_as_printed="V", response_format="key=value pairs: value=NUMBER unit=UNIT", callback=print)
value=240 unit=V
